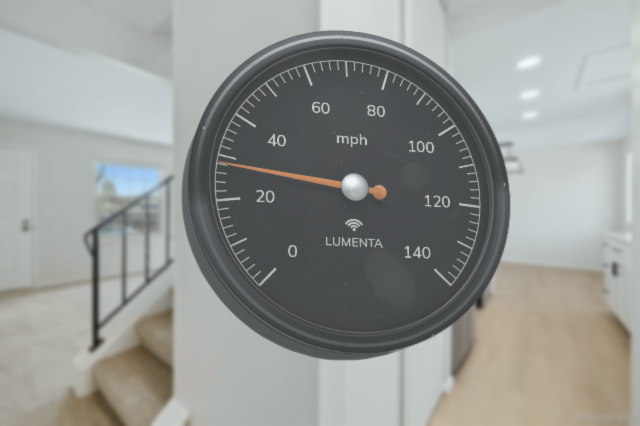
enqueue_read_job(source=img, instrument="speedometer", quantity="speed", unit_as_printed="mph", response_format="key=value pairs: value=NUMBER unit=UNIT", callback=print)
value=28 unit=mph
